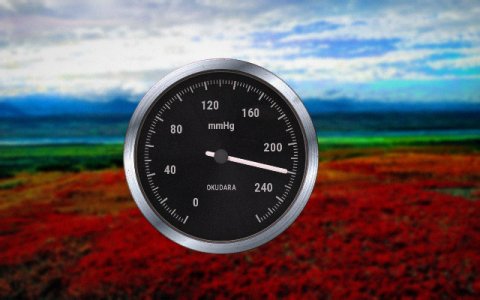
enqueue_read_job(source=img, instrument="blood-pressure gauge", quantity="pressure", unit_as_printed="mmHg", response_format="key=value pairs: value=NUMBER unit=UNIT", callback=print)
value=220 unit=mmHg
